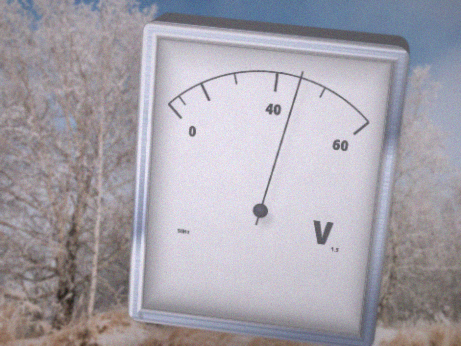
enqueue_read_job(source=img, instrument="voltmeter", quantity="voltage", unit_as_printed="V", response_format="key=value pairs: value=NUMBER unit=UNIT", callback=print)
value=45 unit=V
